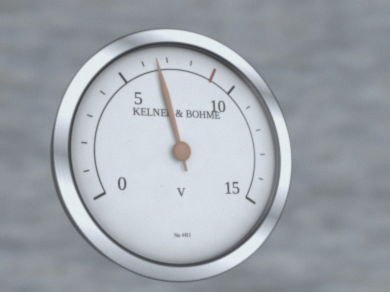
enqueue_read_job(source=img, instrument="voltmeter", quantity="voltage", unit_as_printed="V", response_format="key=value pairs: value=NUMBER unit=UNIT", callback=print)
value=6.5 unit=V
